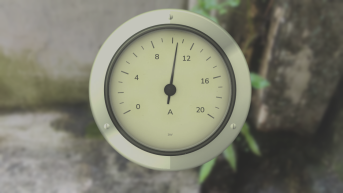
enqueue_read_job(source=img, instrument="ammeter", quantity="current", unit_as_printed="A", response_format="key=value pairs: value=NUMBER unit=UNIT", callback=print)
value=10.5 unit=A
